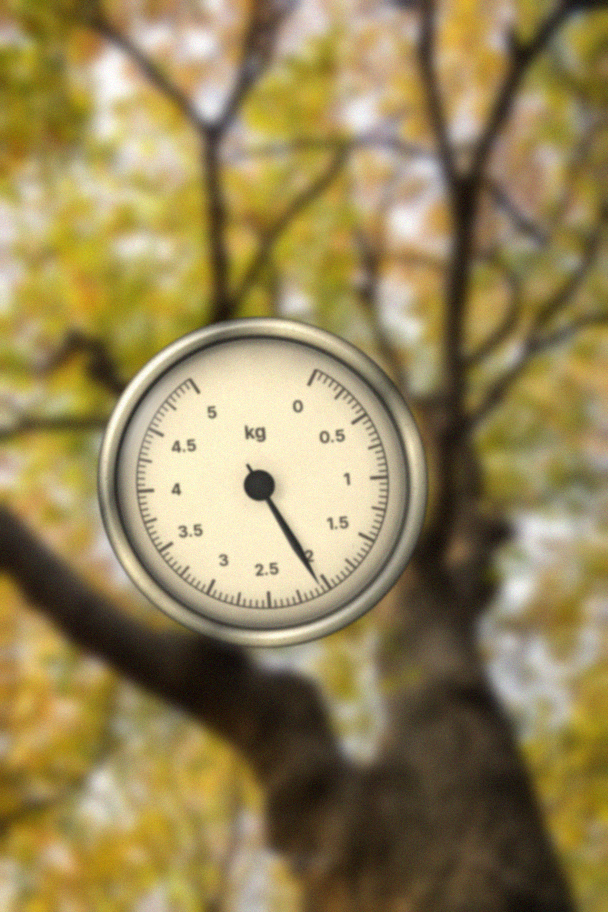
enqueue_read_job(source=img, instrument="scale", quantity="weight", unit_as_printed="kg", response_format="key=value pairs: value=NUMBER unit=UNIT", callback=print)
value=2.05 unit=kg
